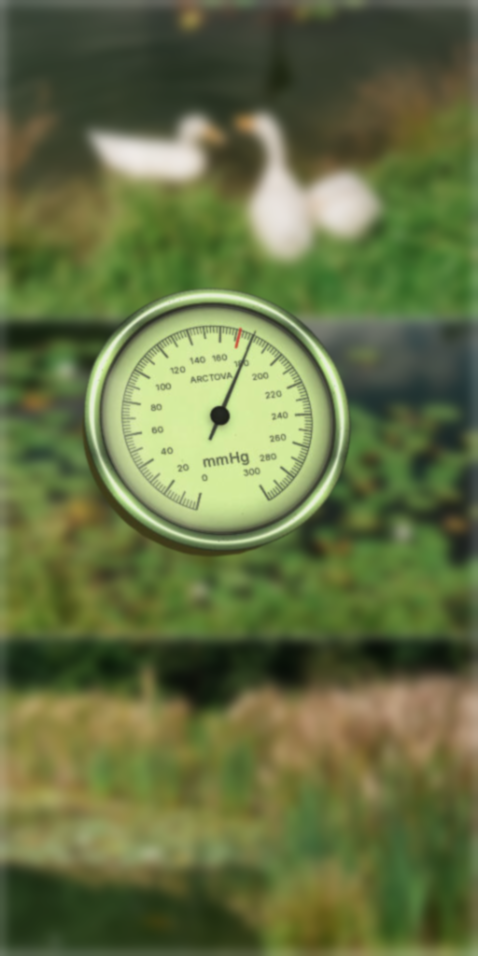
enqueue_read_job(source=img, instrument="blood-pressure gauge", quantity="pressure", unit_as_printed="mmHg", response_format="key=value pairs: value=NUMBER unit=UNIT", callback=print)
value=180 unit=mmHg
